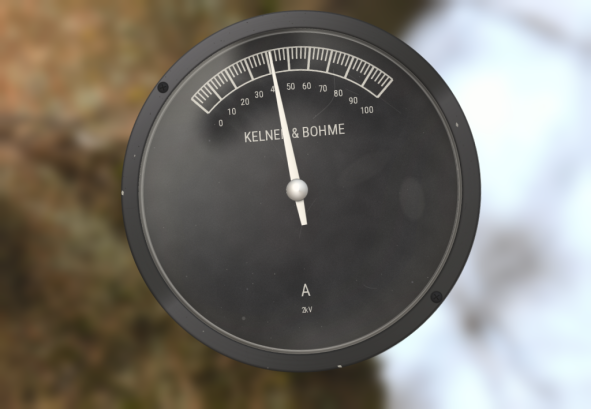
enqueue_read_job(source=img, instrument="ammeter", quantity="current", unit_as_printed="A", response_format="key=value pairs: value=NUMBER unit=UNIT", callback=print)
value=42 unit=A
